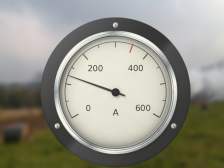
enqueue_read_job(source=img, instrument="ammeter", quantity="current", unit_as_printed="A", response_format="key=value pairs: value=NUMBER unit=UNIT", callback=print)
value=125 unit=A
